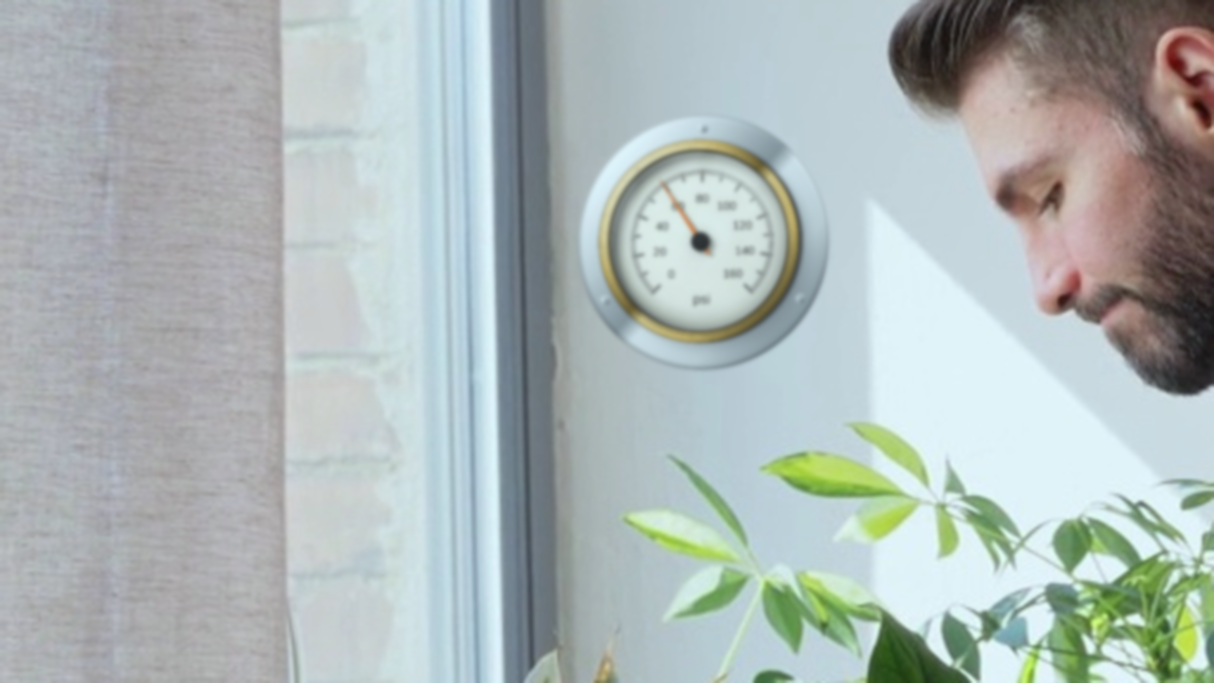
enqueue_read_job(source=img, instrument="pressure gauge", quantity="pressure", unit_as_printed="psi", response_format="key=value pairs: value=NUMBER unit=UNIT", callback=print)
value=60 unit=psi
